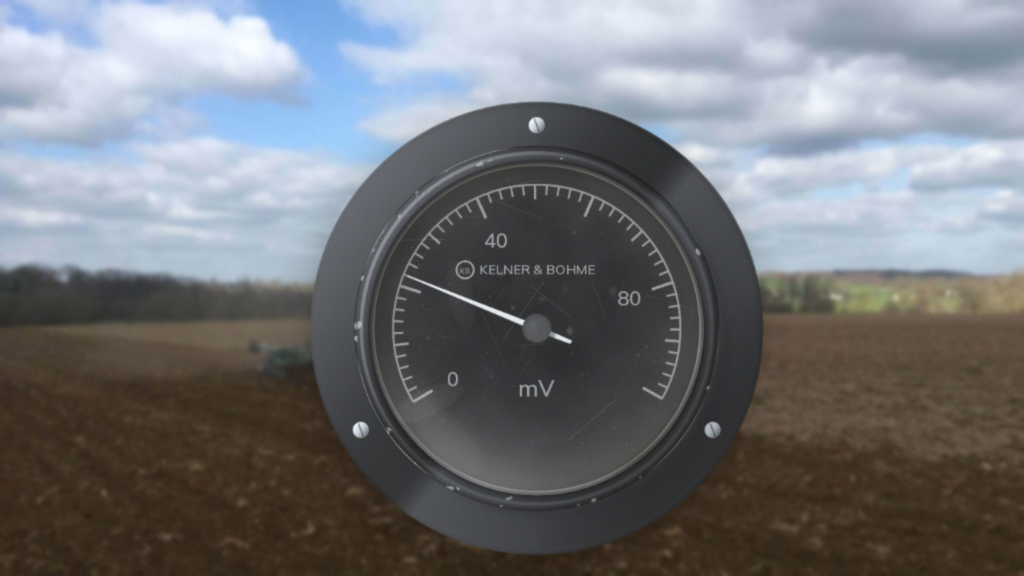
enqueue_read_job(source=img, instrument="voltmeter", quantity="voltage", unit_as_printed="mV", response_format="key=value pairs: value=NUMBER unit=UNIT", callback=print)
value=22 unit=mV
